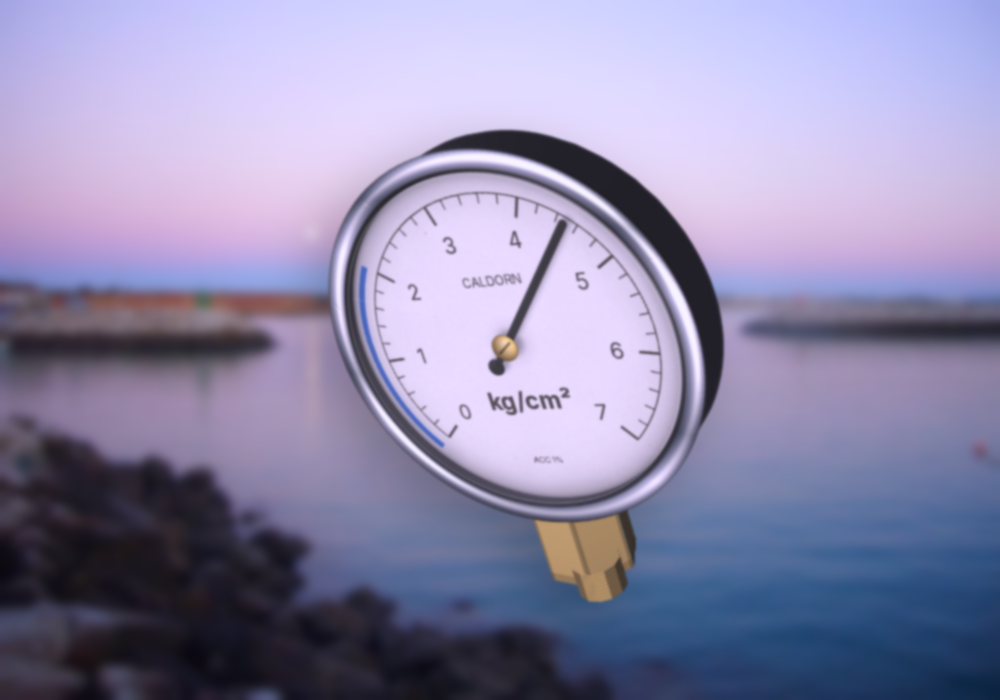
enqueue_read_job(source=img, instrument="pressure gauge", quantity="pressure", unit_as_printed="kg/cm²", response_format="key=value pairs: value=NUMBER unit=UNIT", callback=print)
value=4.5 unit=kg/cm²
